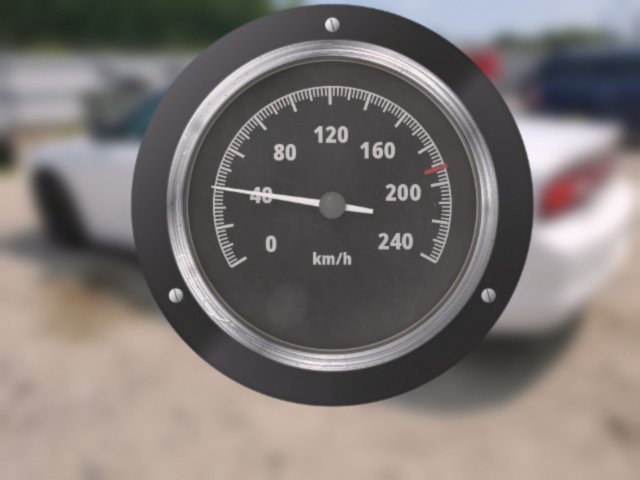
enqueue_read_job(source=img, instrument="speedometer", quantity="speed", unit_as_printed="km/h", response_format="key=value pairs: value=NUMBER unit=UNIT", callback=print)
value=40 unit=km/h
